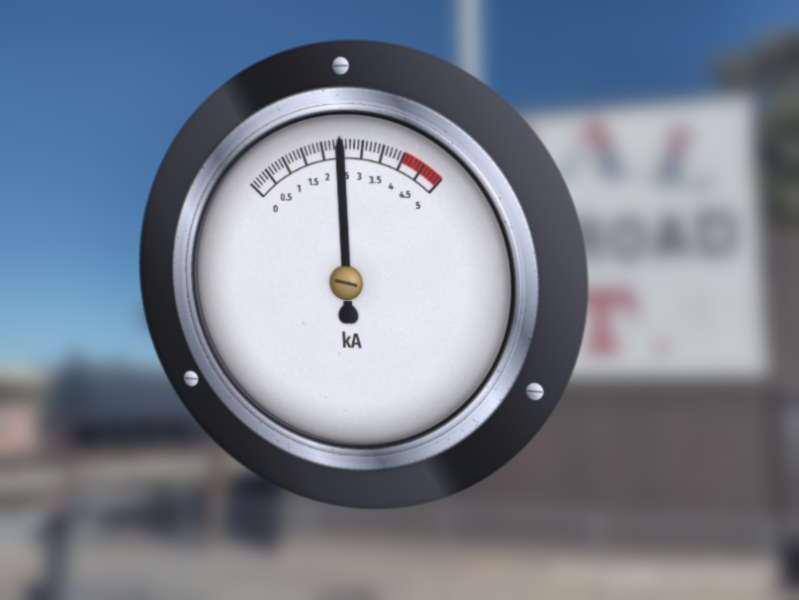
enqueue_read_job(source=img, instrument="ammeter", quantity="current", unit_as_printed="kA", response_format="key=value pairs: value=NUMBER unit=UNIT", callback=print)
value=2.5 unit=kA
